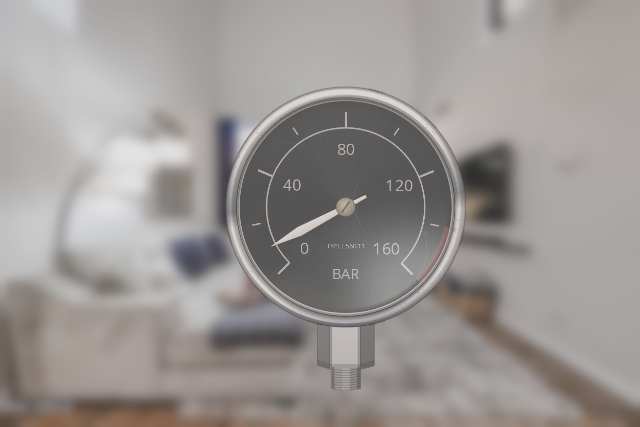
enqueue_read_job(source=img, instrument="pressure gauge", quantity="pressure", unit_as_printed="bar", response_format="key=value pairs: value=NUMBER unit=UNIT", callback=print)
value=10 unit=bar
